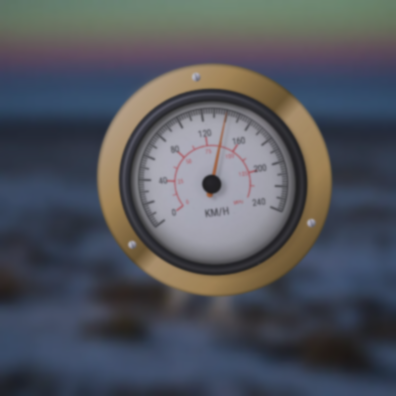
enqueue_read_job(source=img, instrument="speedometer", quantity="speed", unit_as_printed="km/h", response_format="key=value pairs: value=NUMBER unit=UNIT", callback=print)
value=140 unit=km/h
